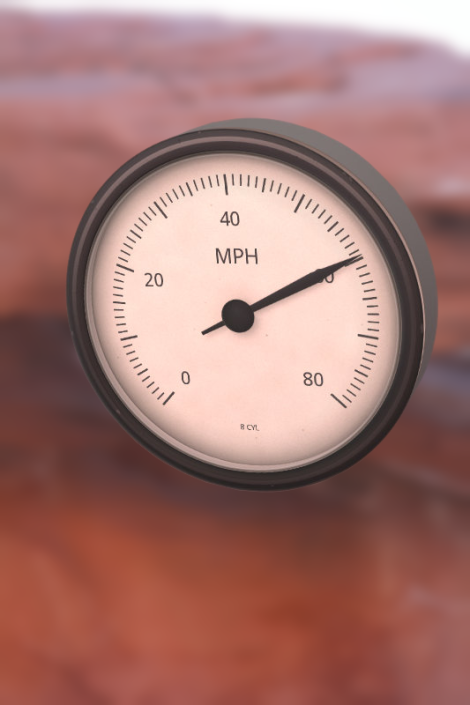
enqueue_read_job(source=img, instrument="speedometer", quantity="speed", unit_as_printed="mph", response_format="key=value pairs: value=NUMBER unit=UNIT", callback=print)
value=59.5 unit=mph
